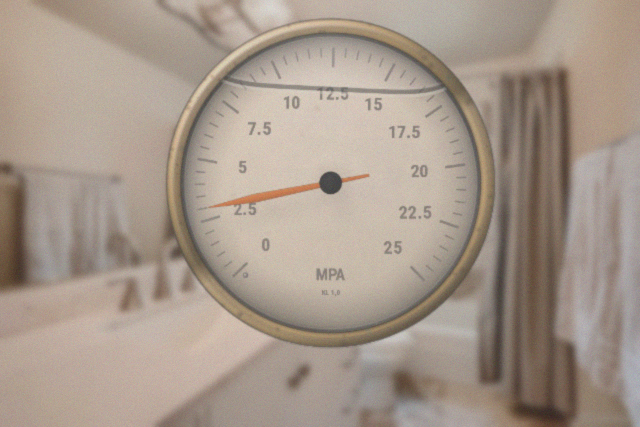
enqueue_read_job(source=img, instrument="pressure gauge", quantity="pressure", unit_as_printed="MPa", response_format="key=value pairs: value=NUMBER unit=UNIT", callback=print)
value=3 unit=MPa
